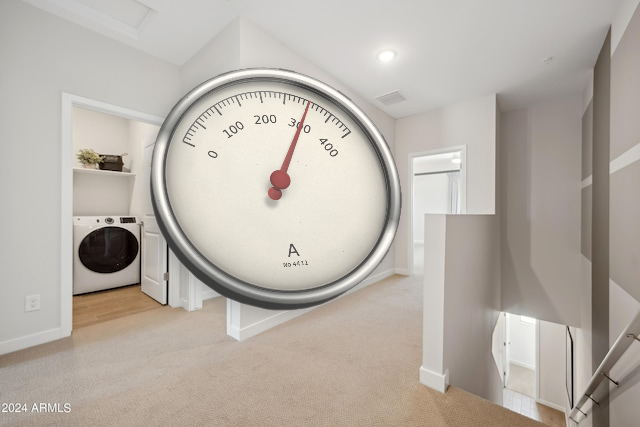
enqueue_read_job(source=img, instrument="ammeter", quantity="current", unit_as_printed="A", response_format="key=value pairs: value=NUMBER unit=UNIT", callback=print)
value=300 unit=A
